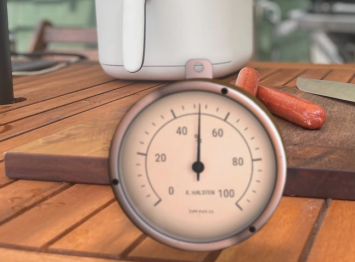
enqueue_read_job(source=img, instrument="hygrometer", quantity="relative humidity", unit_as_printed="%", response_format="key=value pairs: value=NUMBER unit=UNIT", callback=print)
value=50 unit=%
